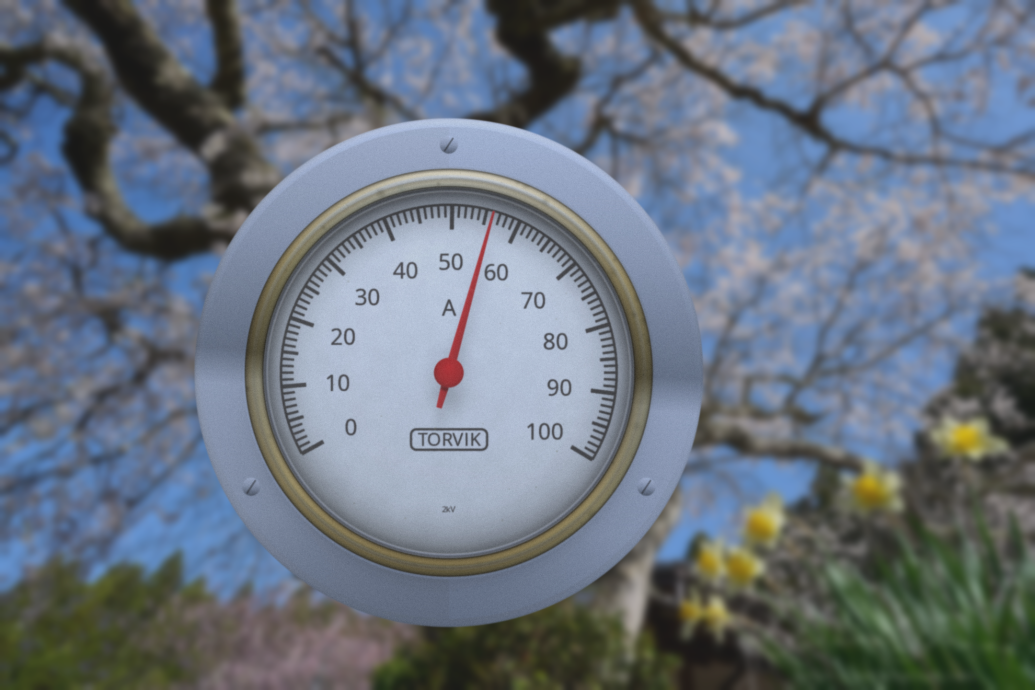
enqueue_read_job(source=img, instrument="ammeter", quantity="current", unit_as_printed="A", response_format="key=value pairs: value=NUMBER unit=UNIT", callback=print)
value=56 unit=A
